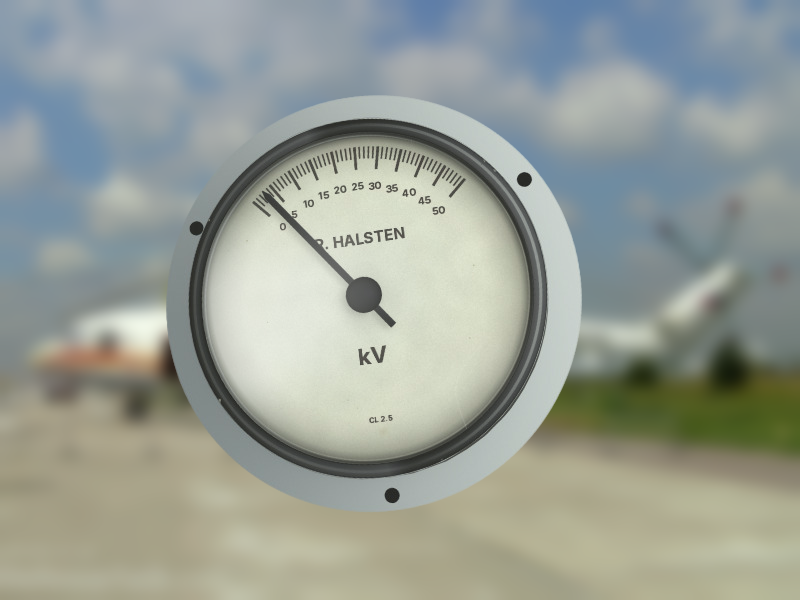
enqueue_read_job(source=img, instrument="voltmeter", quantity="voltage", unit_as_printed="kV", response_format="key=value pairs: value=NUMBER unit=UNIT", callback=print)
value=3 unit=kV
